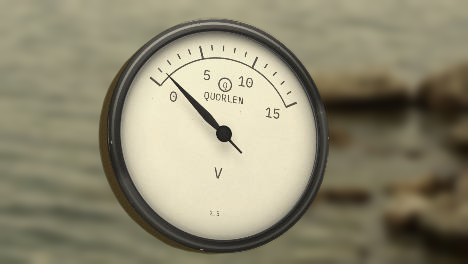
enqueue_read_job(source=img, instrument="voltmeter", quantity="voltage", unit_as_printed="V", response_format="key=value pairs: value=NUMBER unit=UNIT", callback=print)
value=1 unit=V
